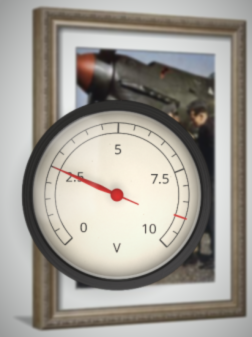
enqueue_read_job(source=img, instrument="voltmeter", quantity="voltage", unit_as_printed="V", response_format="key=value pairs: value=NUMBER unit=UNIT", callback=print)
value=2.5 unit=V
